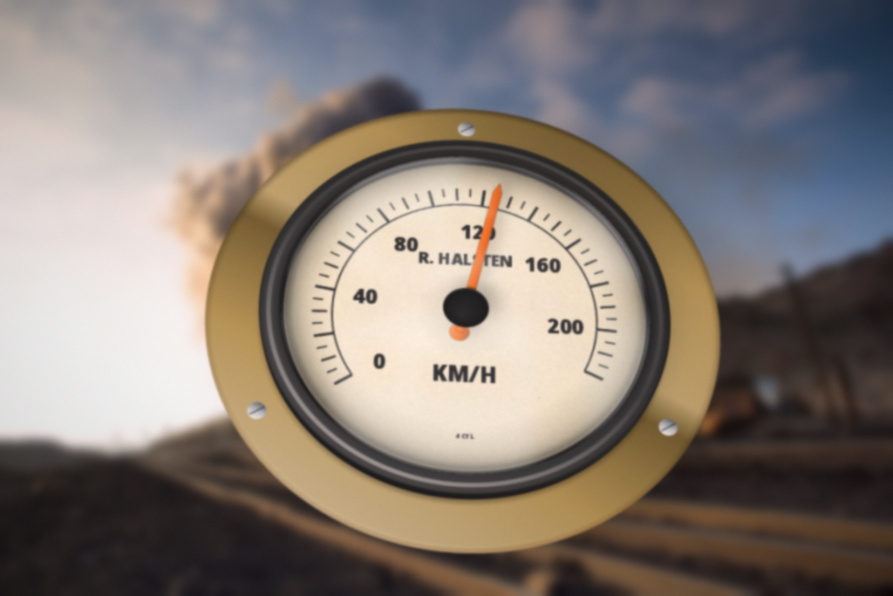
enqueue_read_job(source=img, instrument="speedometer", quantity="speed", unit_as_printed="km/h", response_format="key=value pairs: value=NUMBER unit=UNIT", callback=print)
value=125 unit=km/h
